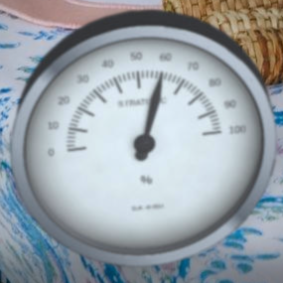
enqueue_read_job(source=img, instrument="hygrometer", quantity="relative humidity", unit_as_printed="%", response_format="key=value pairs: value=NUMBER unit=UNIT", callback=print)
value=60 unit=%
